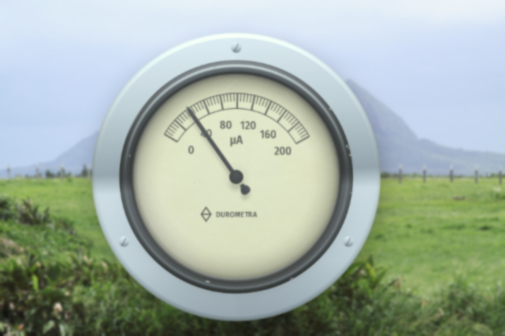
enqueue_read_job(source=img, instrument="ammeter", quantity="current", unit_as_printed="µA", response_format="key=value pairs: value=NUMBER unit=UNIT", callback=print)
value=40 unit=µA
